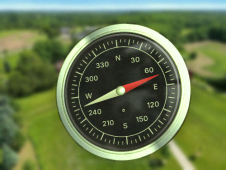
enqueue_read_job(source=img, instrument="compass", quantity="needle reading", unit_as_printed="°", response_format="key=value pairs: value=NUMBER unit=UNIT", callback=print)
value=75 unit=°
